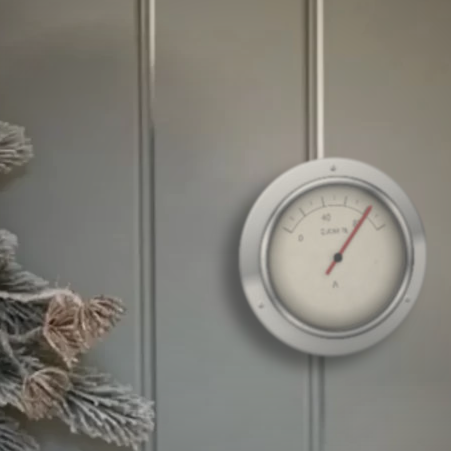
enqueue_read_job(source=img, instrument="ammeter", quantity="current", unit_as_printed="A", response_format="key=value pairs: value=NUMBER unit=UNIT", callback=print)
value=80 unit=A
